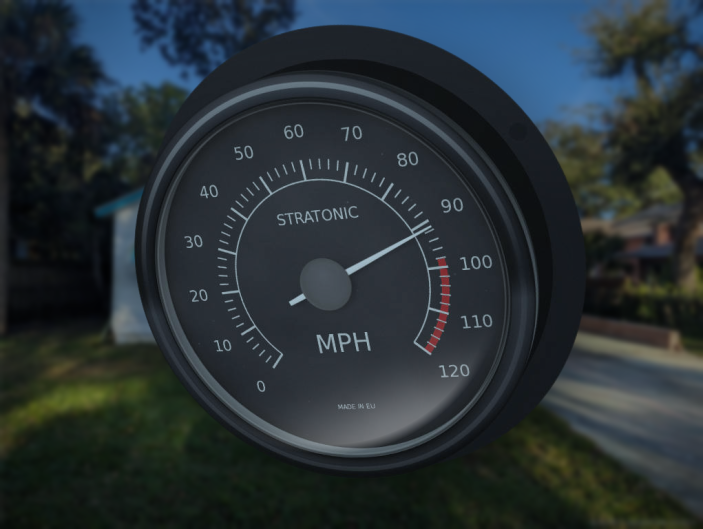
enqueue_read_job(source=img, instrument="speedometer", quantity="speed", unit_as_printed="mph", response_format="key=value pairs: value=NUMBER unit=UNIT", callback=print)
value=91 unit=mph
